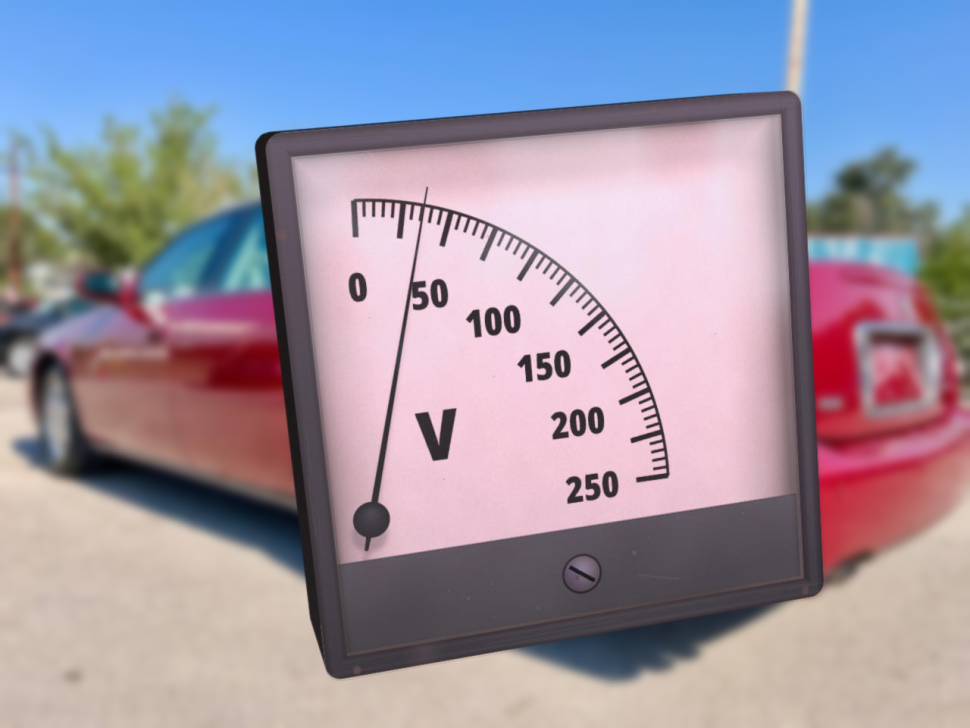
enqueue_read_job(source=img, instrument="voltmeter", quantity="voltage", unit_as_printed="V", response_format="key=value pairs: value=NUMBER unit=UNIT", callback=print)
value=35 unit=V
